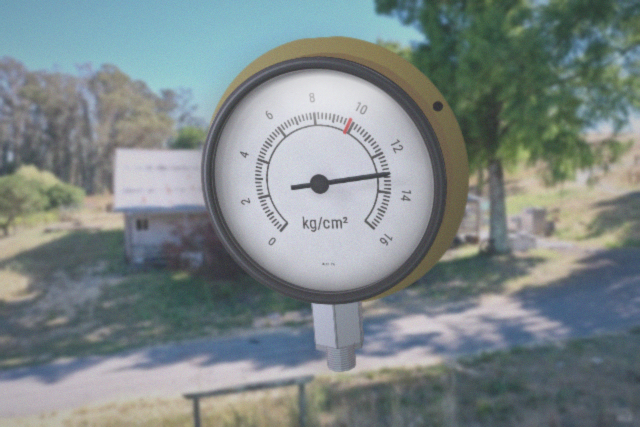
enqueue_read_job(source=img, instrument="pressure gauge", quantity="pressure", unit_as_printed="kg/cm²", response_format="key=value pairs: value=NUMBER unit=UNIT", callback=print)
value=13 unit=kg/cm²
